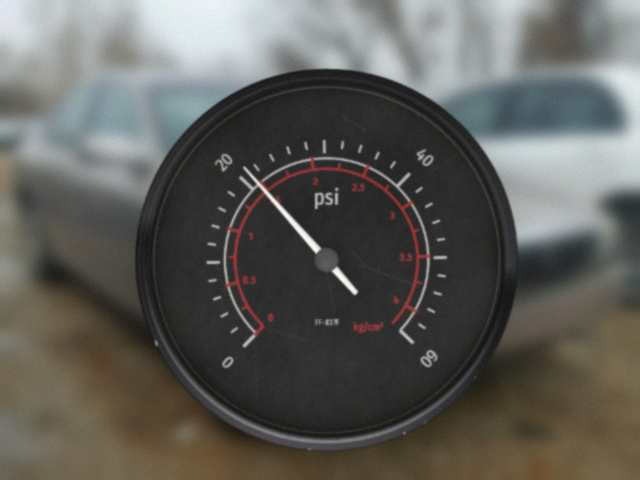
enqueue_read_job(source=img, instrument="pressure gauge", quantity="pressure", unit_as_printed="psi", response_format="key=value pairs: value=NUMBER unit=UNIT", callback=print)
value=21 unit=psi
